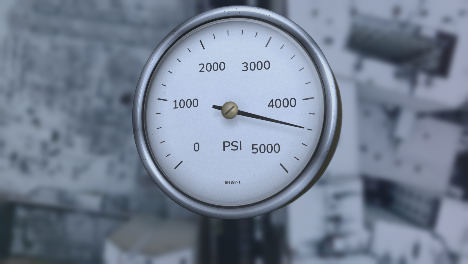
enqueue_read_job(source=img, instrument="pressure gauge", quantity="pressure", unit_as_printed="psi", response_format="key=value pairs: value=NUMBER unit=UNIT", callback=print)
value=4400 unit=psi
